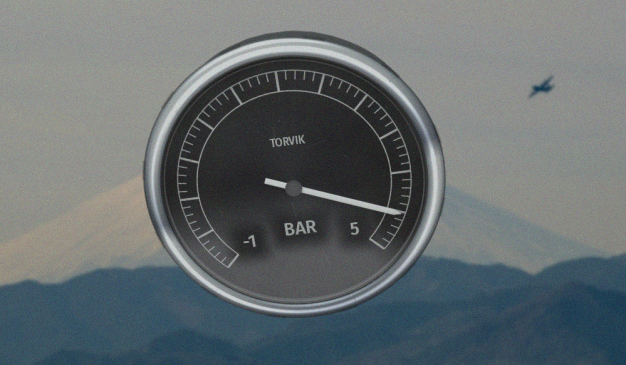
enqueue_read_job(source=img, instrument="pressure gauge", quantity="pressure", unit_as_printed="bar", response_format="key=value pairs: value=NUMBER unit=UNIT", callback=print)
value=4.5 unit=bar
